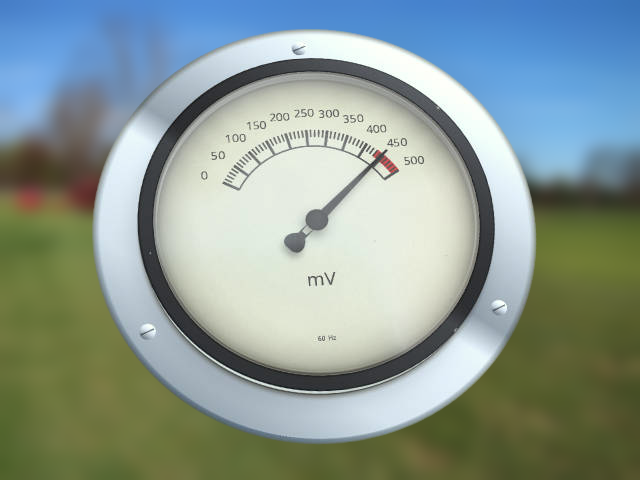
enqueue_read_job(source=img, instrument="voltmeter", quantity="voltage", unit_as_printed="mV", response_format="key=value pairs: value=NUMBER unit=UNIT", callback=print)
value=450 unit=mV
